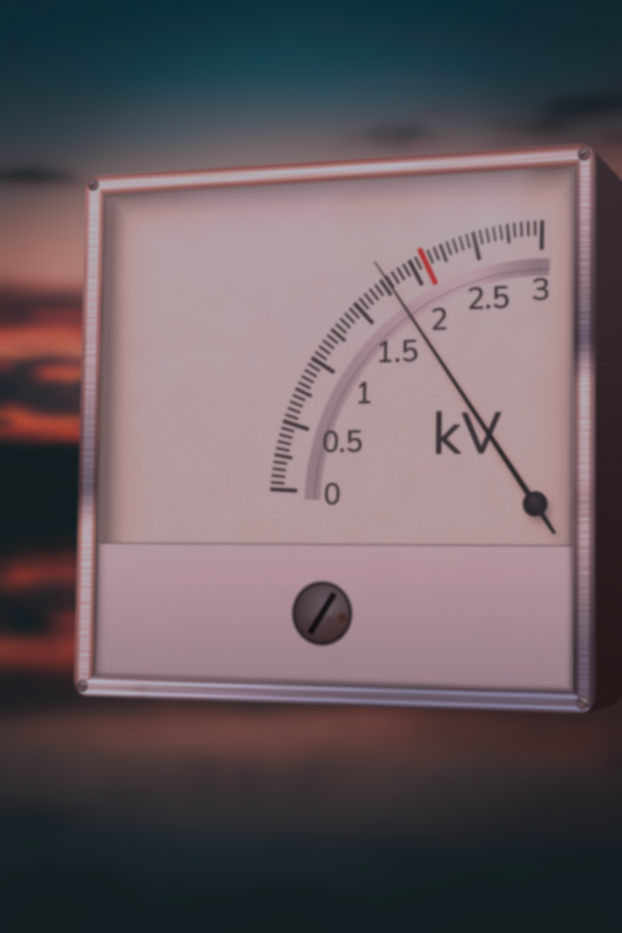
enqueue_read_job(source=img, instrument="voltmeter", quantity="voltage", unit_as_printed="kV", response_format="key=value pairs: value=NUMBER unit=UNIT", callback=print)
value=1.8 unit=kV
